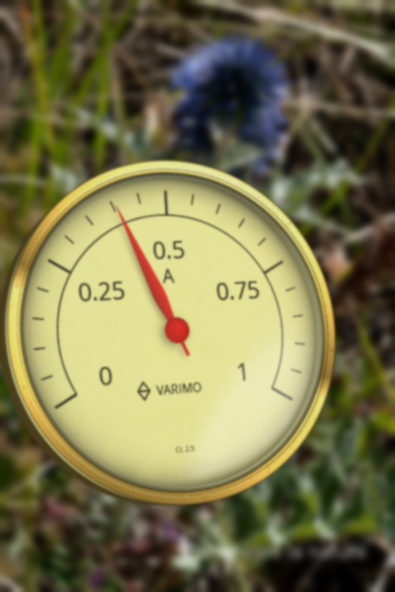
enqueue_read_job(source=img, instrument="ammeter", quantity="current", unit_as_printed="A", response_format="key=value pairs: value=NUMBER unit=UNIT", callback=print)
value=0.4 unit=A
